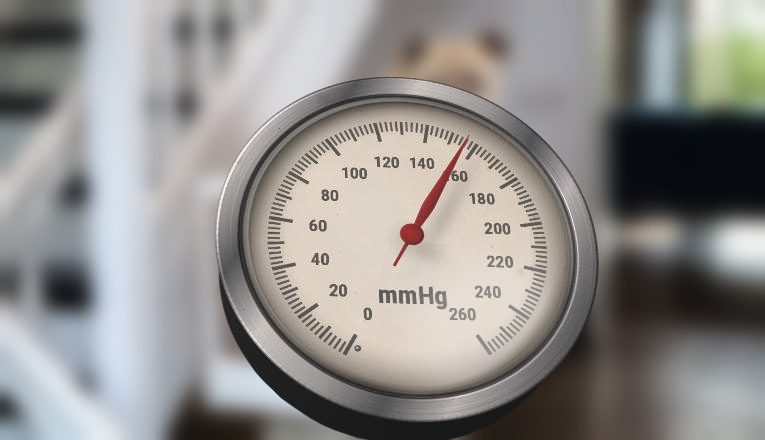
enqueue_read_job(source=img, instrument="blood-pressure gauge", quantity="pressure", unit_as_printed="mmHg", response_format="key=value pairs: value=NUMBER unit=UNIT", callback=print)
value=156 unit=mmHg
